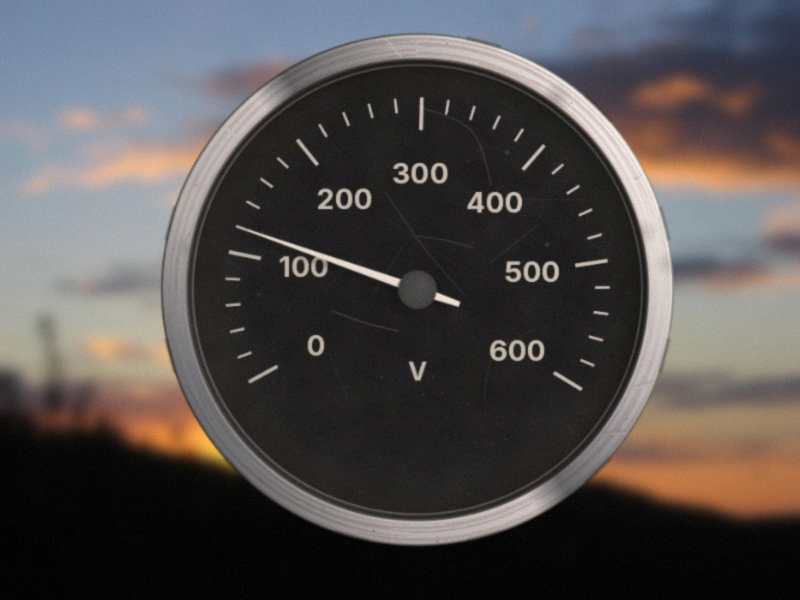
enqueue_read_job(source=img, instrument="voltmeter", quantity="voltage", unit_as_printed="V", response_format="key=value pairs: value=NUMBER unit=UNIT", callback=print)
value=120 unit=V
